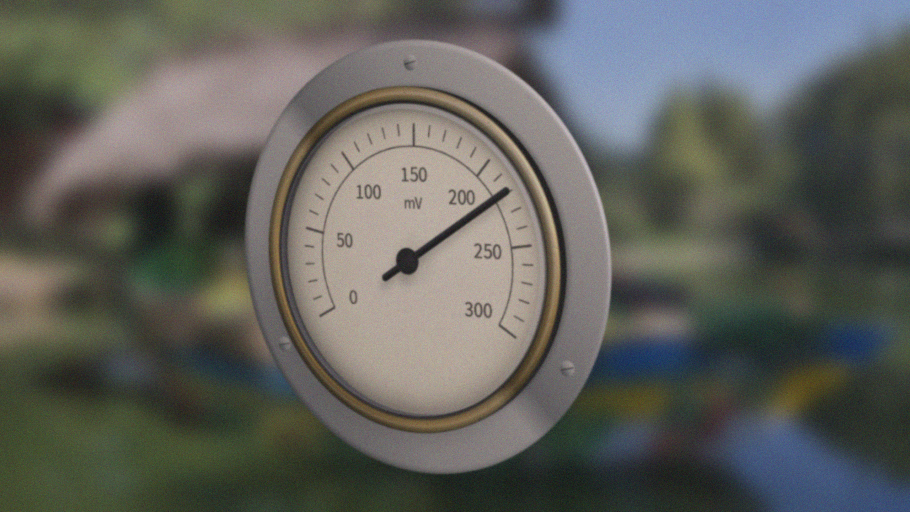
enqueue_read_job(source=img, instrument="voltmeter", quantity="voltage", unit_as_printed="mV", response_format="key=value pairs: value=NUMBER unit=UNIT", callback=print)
value=220 unit=mV
